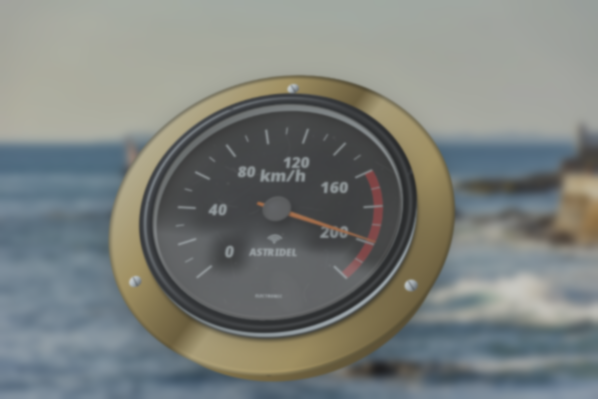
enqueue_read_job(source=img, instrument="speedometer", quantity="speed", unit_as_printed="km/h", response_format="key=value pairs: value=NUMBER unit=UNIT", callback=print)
value=200 unit=km/h
